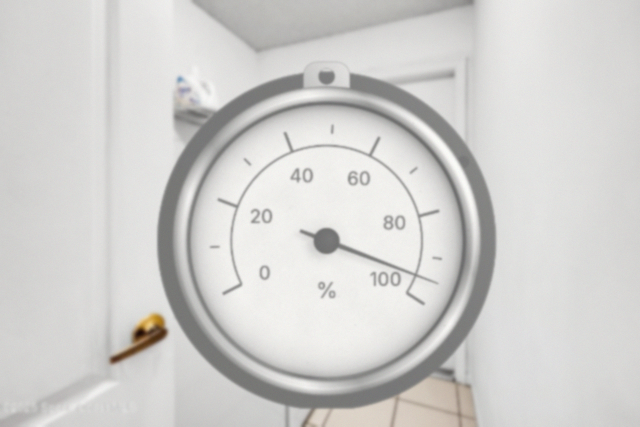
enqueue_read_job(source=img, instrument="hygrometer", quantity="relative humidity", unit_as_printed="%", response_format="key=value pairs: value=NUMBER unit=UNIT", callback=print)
value=95 unit=%
